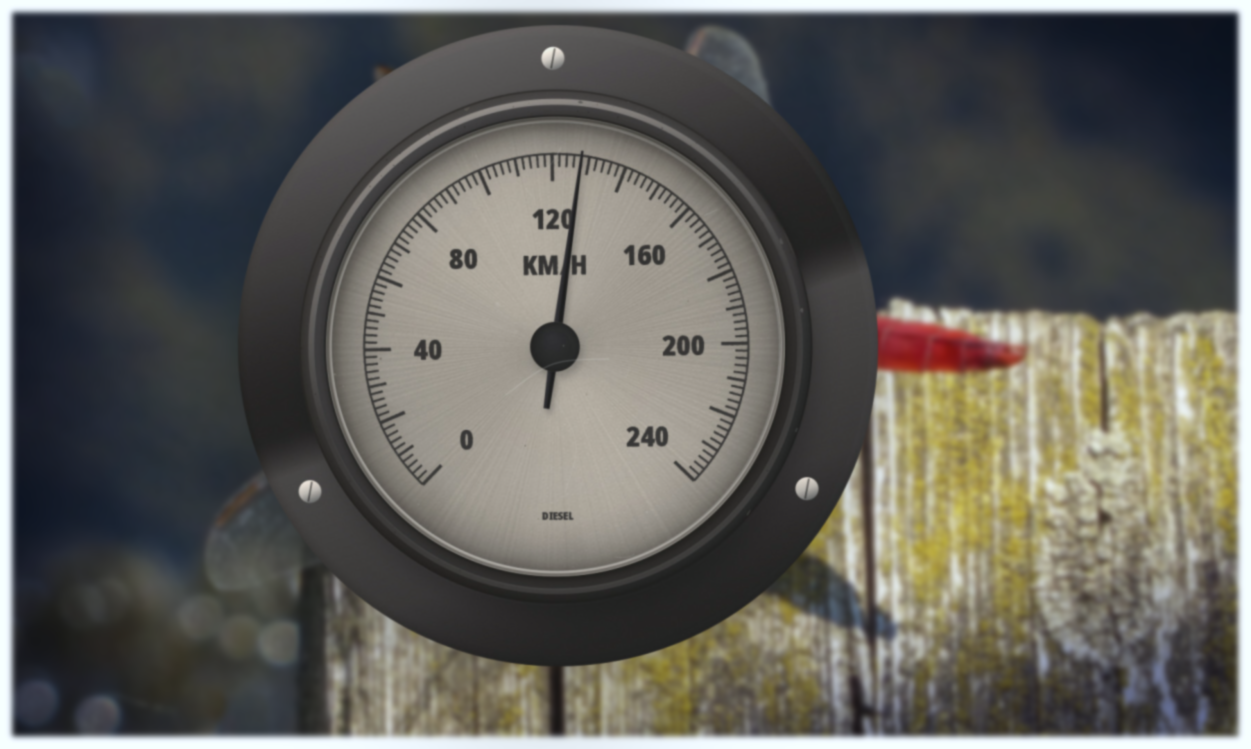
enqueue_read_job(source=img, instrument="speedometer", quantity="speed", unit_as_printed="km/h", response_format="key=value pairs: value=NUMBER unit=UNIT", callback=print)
value=128 unit=km/h
